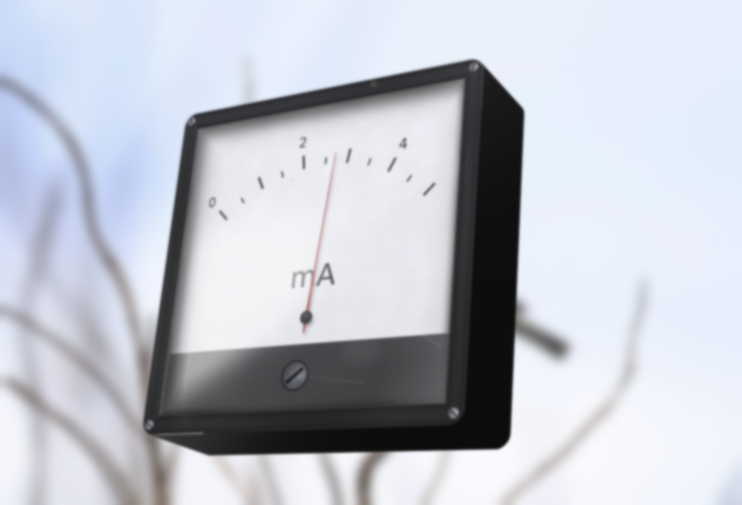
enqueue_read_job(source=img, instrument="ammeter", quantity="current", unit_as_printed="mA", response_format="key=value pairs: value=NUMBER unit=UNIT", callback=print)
value=2.75 unit=mA
